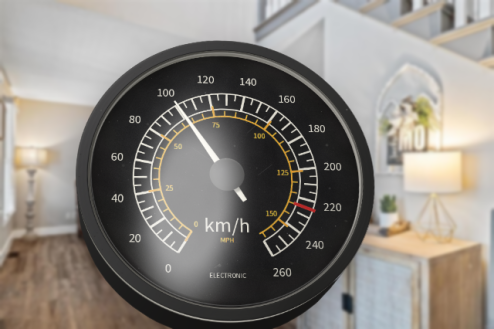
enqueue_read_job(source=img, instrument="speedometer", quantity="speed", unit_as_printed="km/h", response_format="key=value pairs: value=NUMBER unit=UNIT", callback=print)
value=100 unit=km/h
